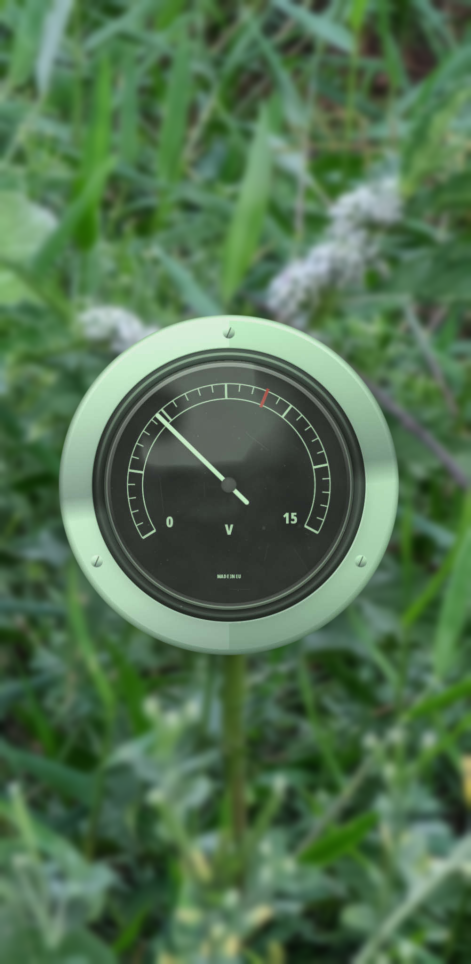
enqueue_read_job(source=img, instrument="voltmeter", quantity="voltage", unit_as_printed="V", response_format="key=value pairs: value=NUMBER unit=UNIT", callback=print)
value=4.75 unit=V
